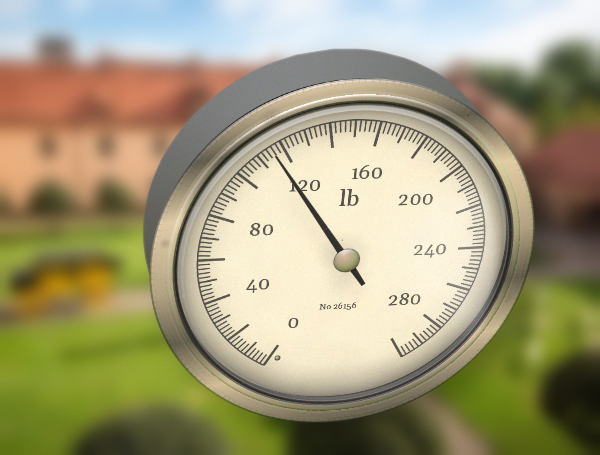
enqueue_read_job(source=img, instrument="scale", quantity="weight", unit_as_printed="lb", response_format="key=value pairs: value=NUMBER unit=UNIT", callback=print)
value=116 unit=lb
